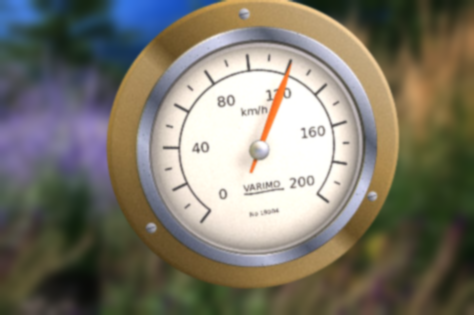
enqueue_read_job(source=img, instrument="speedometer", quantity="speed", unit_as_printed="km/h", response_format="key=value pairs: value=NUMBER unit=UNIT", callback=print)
value=120 unit=km/h
